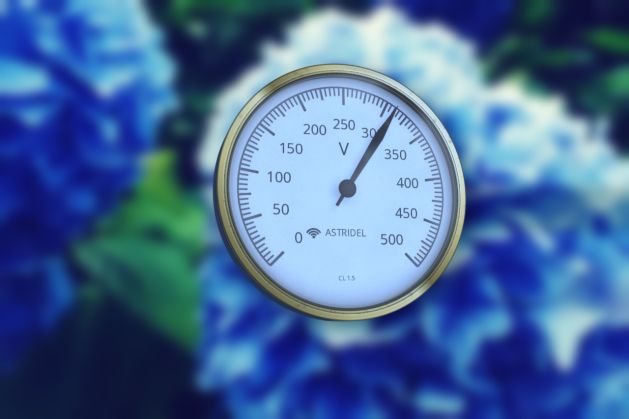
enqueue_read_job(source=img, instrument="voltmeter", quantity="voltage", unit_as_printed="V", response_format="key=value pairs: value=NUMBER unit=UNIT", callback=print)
value=310 unit=V
